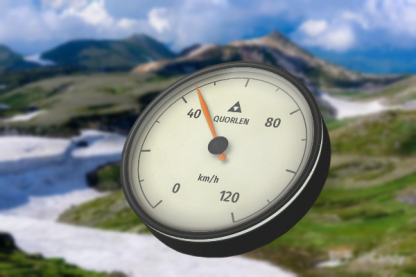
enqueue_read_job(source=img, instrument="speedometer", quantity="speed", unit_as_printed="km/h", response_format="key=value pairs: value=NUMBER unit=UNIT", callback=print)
value=45 unit=km/h
